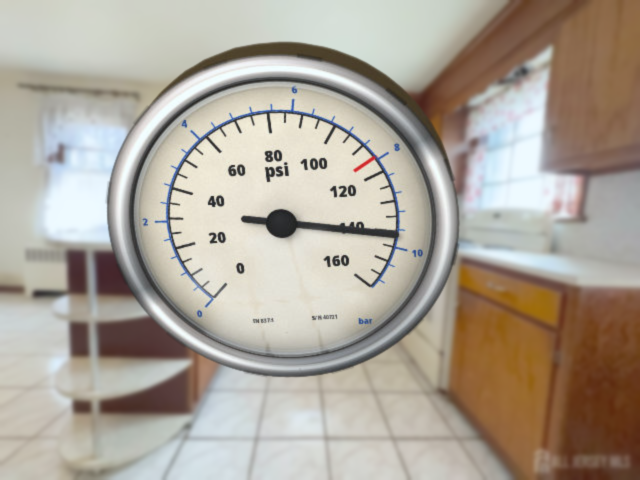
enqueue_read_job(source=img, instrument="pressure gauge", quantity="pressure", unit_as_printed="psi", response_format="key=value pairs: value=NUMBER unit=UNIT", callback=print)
value=140 unit=psi
